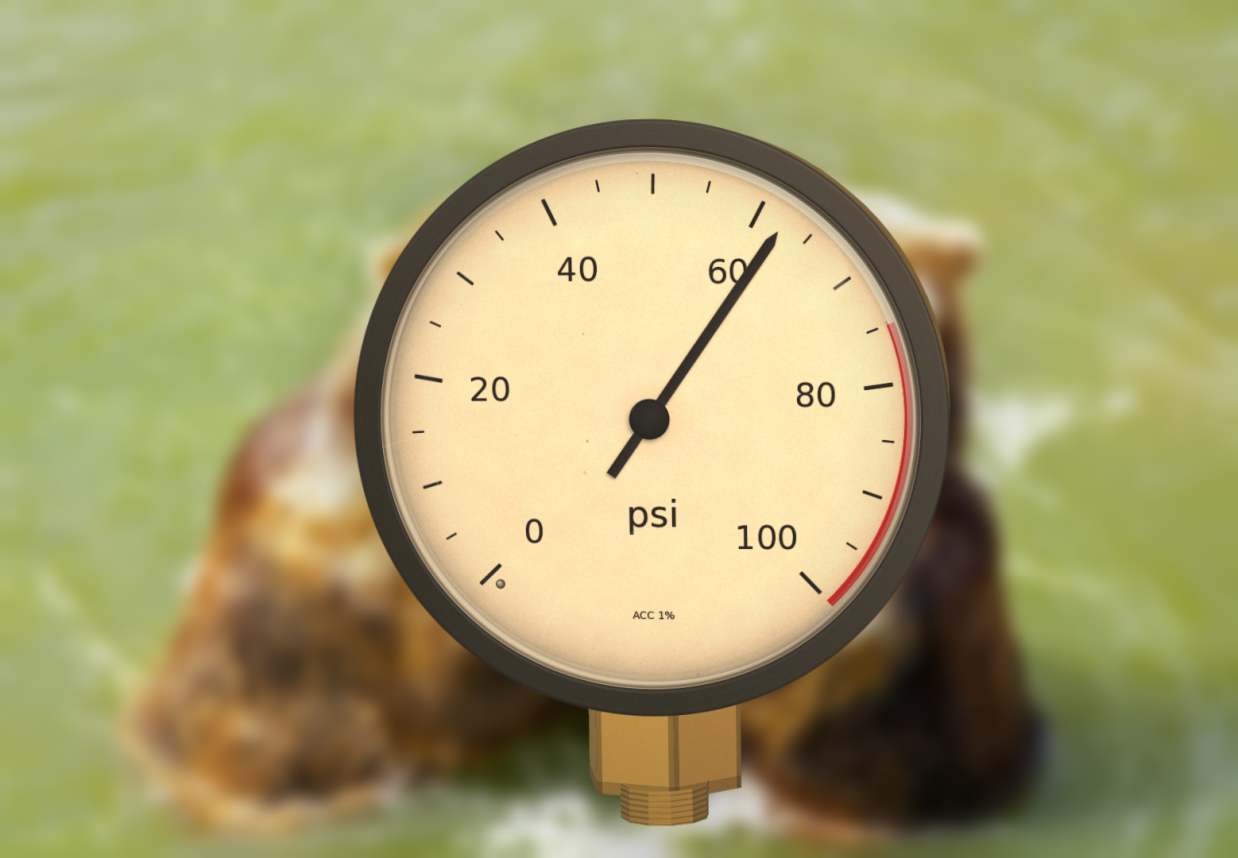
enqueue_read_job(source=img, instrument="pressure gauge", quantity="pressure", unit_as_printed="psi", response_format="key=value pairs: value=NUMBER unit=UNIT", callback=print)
value=62.5 unit=psi
